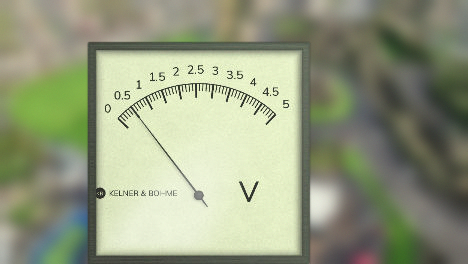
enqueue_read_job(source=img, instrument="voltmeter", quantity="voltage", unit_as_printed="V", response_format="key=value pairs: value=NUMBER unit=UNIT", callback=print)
value=0.5 unit=V
